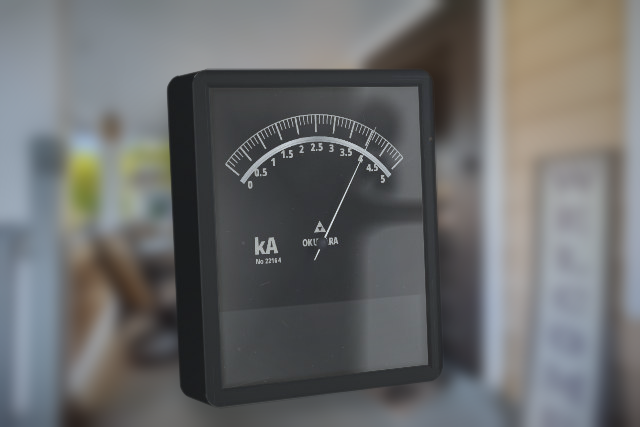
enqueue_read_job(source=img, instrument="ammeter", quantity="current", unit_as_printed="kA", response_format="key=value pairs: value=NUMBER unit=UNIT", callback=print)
value=4 unit=kA
